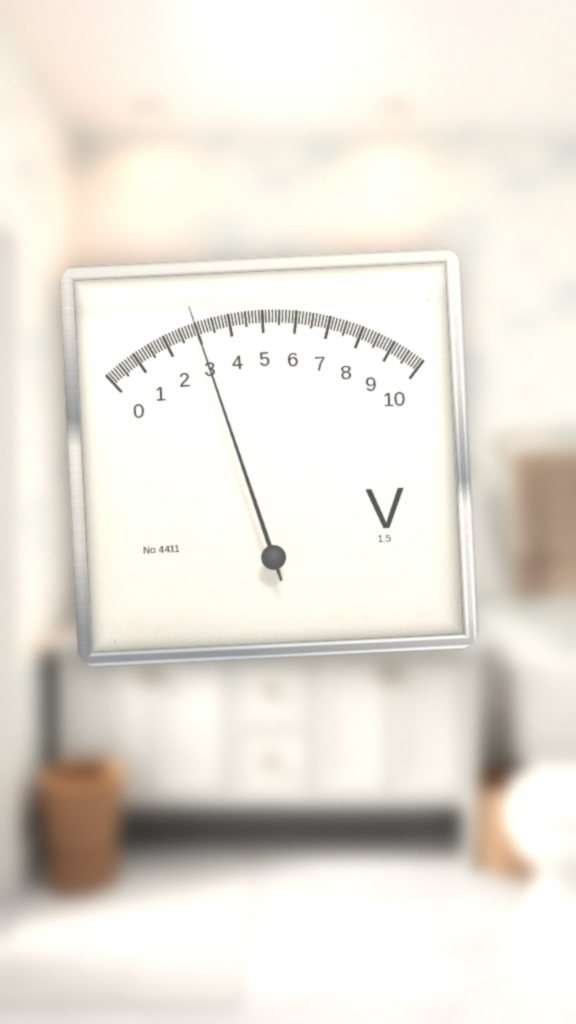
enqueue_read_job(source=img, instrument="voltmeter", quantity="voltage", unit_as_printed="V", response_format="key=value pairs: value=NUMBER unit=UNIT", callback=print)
value=3 unit=V
